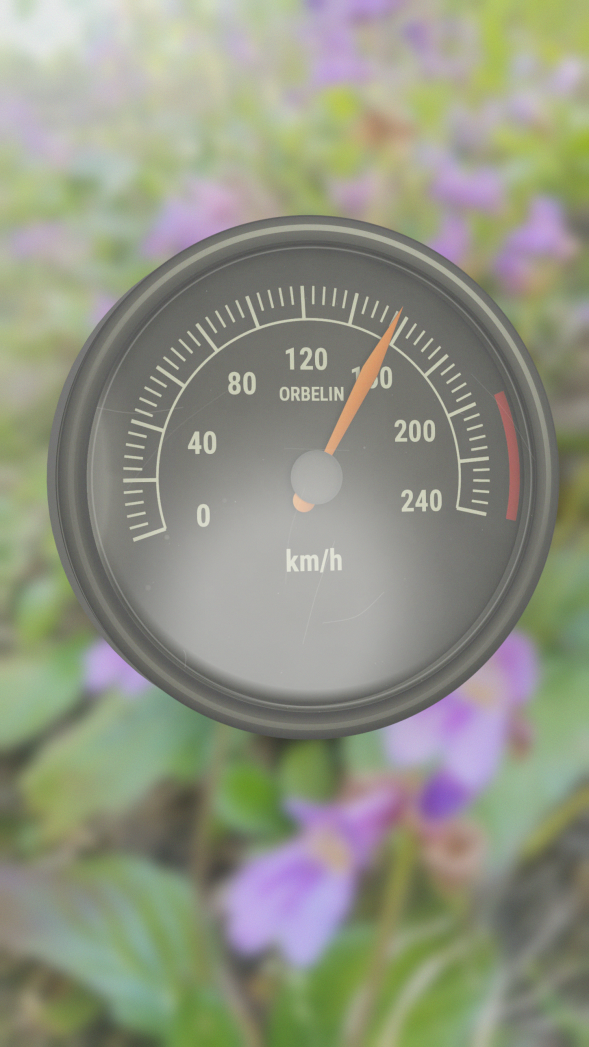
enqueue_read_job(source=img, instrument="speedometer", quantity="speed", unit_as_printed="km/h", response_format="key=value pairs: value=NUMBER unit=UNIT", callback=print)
value=156 unit=km/h
